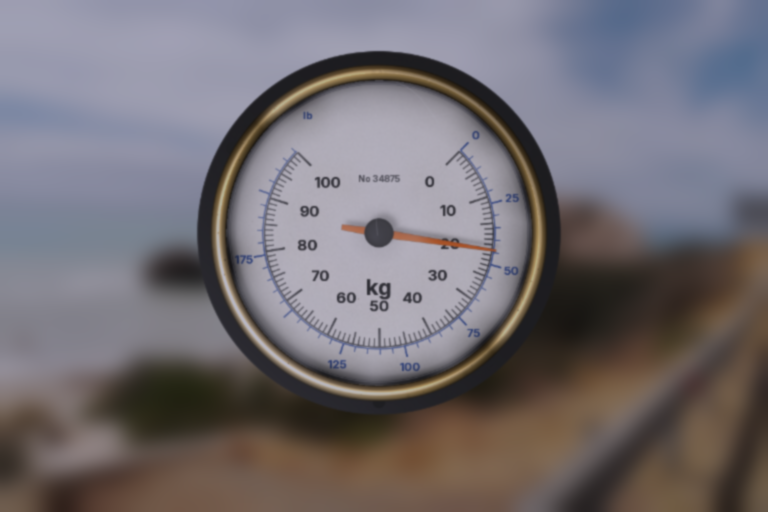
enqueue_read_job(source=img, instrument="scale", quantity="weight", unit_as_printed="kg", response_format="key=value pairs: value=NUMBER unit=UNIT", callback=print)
value=20 unit=kg
